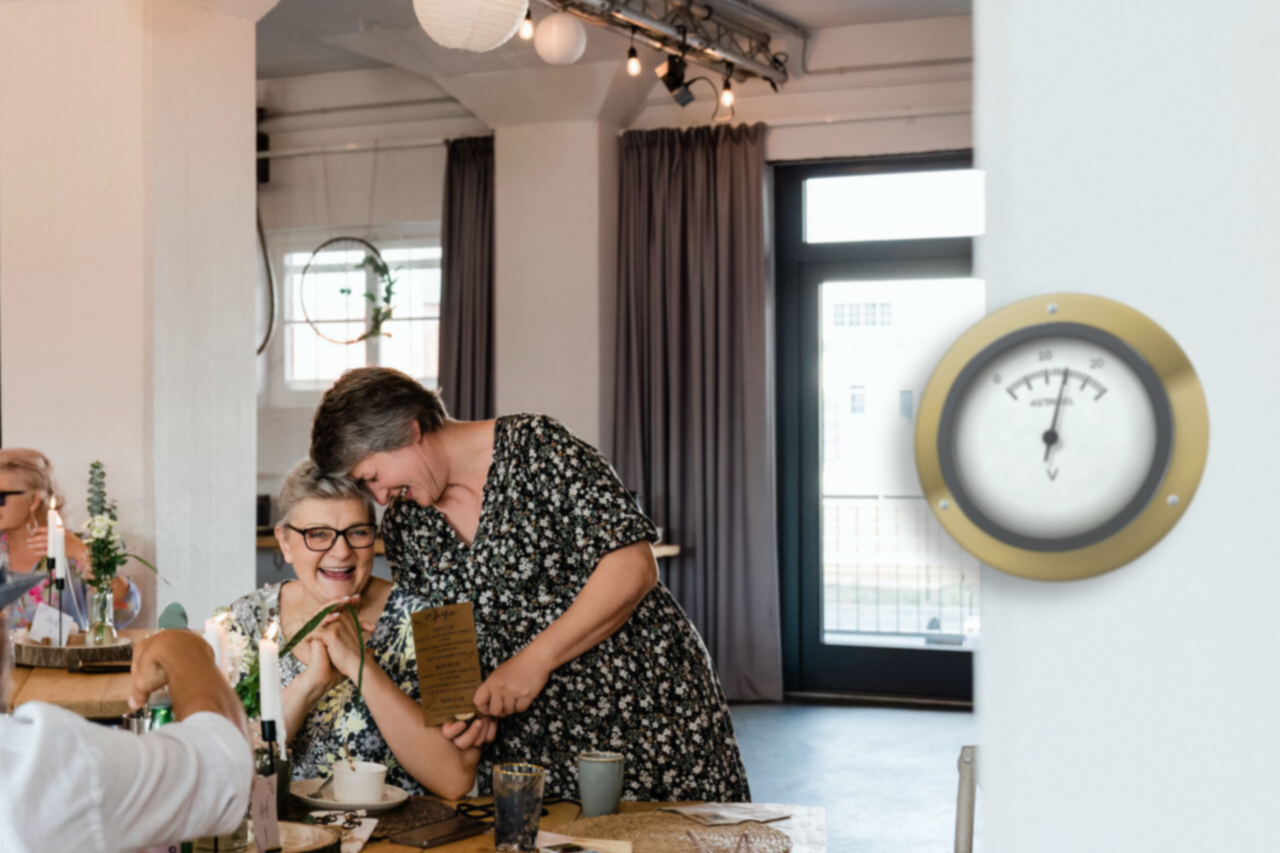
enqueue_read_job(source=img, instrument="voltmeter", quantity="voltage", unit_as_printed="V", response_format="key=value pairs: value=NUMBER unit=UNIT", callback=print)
value=15 unit=V
